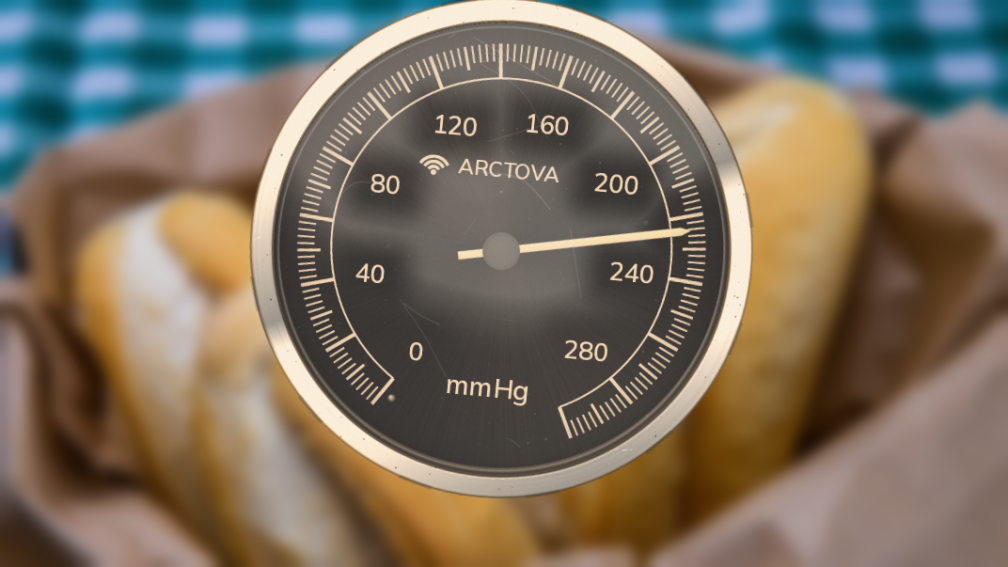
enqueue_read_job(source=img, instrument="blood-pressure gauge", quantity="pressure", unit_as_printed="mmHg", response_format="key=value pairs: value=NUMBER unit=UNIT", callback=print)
value=224 unit=mmHg
